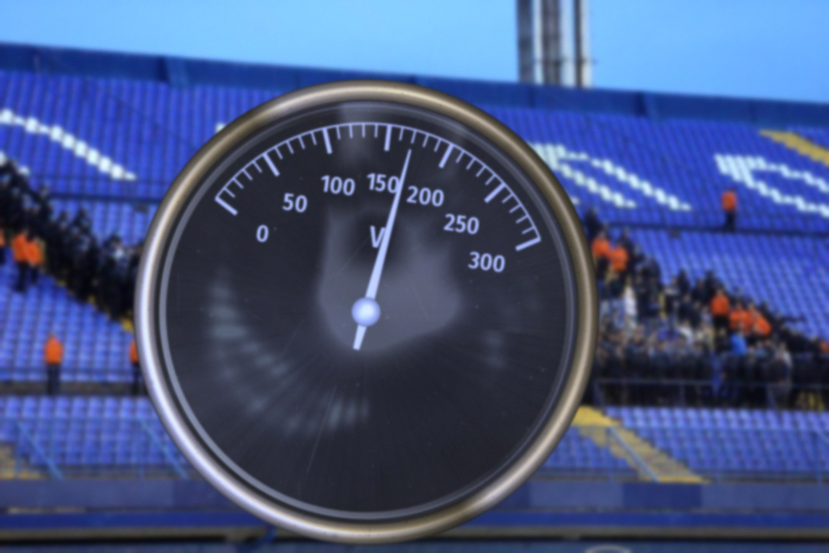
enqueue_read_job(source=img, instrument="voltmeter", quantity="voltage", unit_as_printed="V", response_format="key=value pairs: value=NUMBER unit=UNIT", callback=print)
value=170 unit=V
